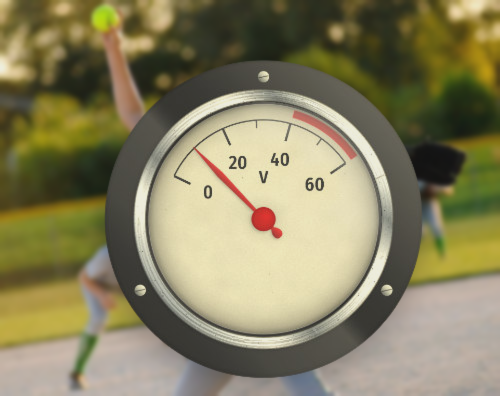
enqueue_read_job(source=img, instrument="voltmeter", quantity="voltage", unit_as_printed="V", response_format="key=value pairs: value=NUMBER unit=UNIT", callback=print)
value=10 unit=V
